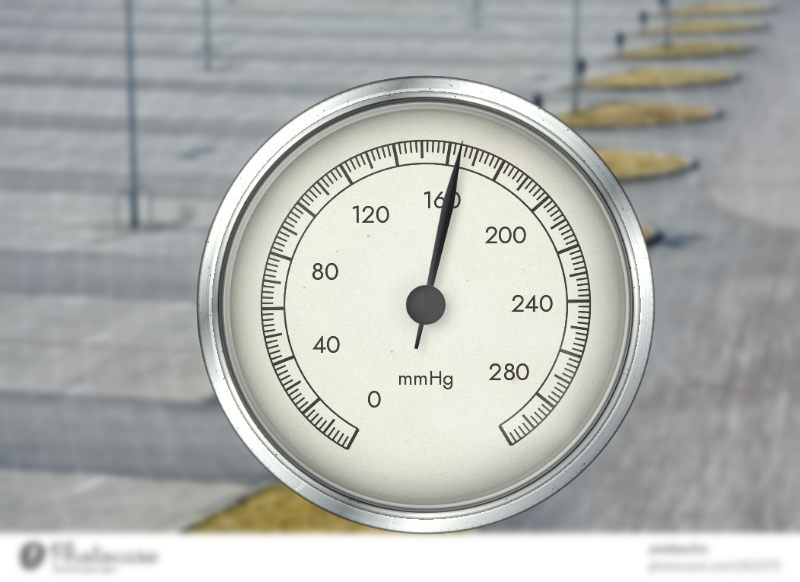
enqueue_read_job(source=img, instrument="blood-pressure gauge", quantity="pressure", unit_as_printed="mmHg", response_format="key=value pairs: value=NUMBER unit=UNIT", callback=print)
value=164 unit=mmHg
